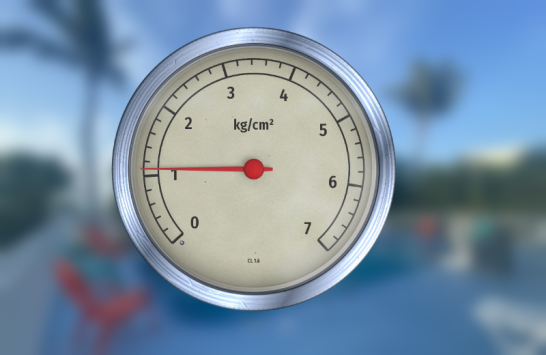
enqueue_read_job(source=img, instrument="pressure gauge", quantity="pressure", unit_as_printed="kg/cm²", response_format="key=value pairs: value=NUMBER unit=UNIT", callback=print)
value=1.1 unit=kg/cm²
